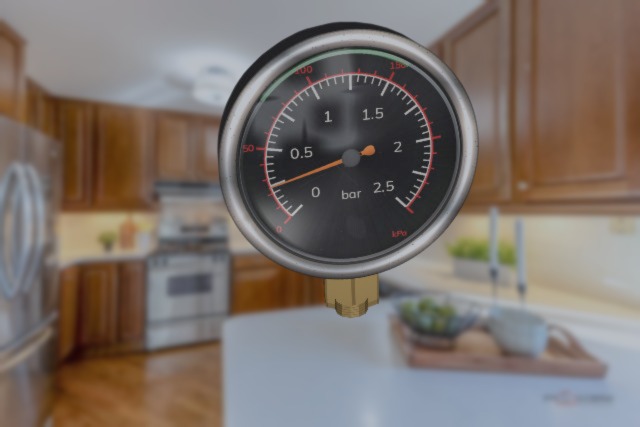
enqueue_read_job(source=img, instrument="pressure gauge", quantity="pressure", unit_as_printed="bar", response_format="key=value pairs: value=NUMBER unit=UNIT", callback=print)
value=0.25 unit=bar
